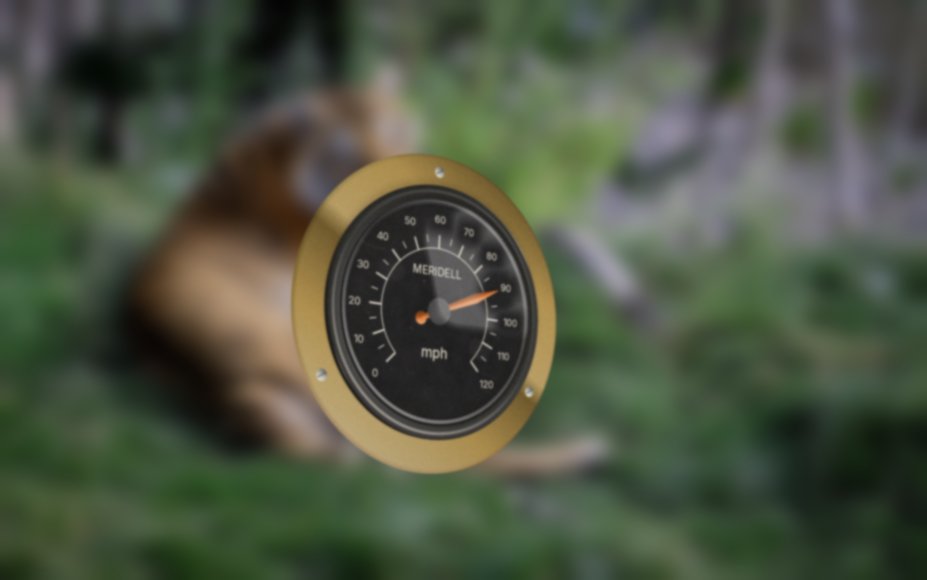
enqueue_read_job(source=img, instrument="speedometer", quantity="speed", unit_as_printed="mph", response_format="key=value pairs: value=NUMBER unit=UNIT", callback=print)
value=90 unit=mph
